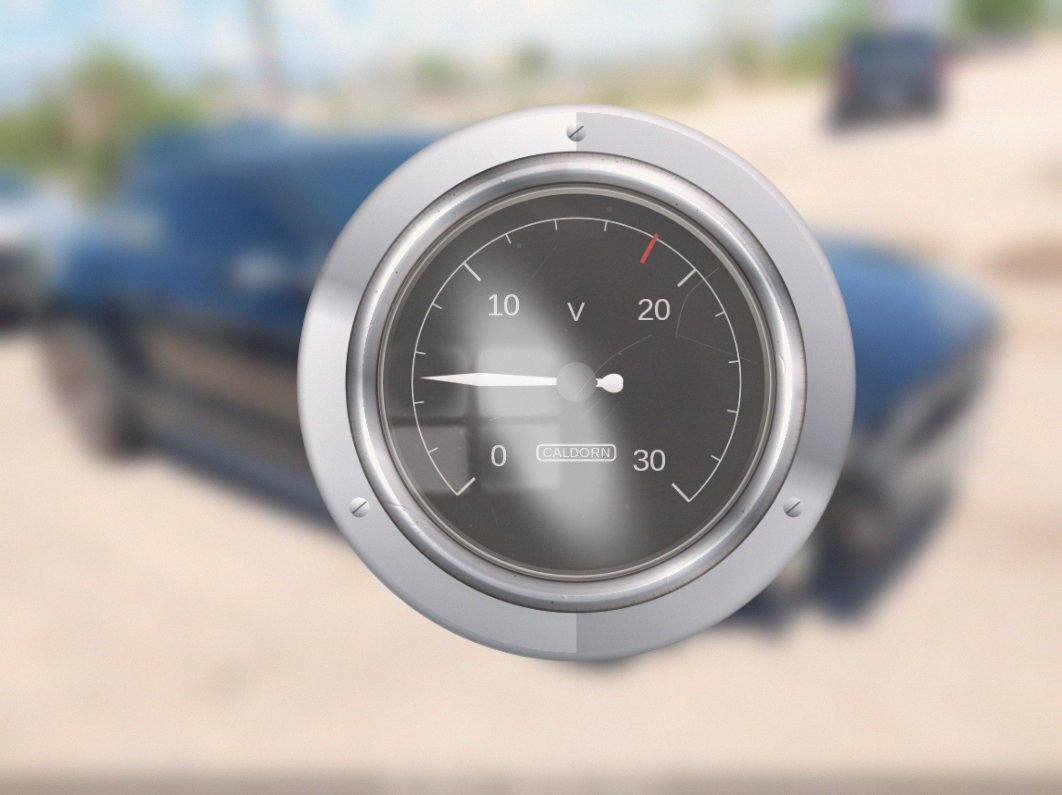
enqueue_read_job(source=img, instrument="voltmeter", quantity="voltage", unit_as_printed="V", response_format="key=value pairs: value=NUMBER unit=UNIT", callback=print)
value=5 unit=V
